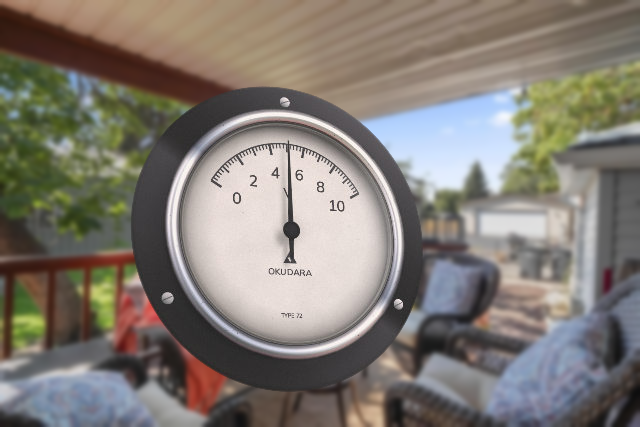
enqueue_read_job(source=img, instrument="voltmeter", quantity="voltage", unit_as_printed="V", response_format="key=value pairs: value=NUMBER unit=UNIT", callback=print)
value=5 unit=V
